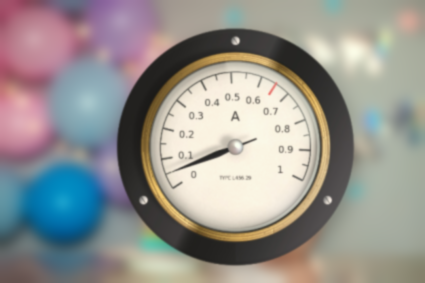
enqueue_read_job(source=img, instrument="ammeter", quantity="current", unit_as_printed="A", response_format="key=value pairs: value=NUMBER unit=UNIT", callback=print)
value=0.05 unit=A
